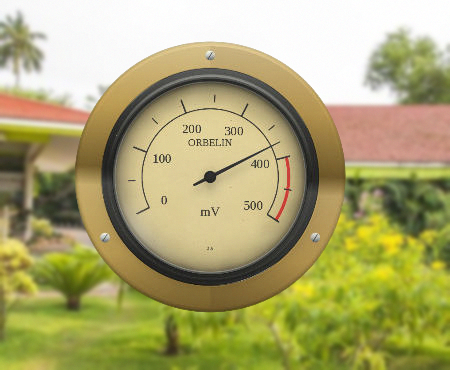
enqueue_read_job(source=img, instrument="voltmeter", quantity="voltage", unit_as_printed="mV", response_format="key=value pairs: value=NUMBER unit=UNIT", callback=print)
value=375 unit=mV
